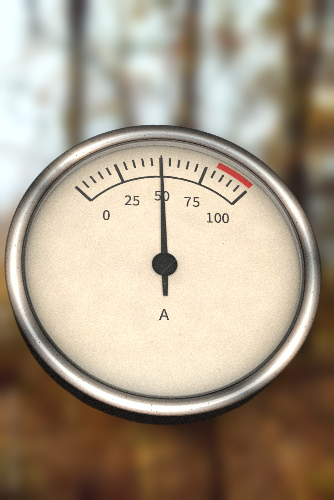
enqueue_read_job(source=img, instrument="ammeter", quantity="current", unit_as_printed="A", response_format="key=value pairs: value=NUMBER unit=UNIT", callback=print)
value=50 unit=A
